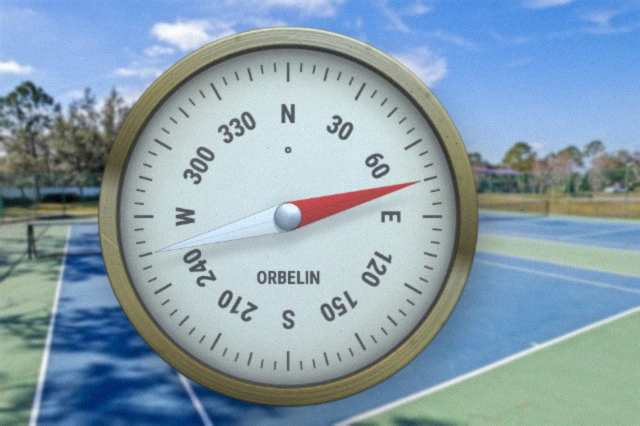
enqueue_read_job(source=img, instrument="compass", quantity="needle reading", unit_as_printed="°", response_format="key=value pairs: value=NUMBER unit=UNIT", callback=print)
value=75 unit=°
